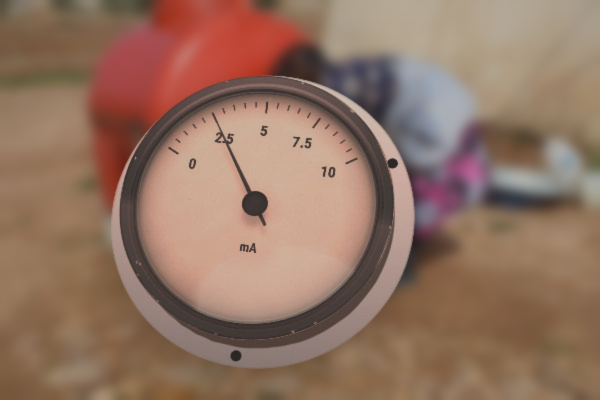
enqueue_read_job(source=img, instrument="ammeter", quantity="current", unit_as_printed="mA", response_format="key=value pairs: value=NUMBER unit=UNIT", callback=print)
value=2.5 unit=mA
